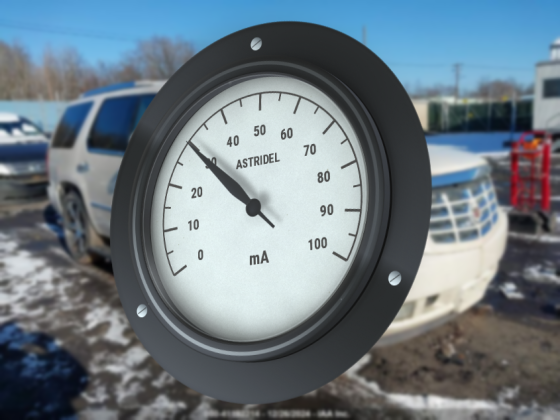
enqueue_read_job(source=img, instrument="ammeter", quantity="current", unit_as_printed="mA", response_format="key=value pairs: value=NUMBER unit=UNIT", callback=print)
value=30 unit=mA
